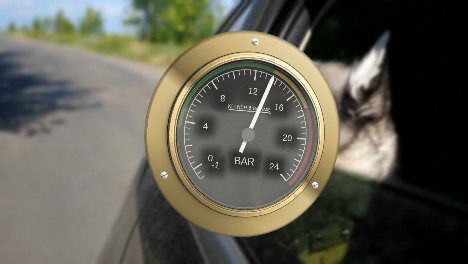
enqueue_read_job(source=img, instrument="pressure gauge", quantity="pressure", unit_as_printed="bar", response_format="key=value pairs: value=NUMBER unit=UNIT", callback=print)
value=13.5 unit=bar
